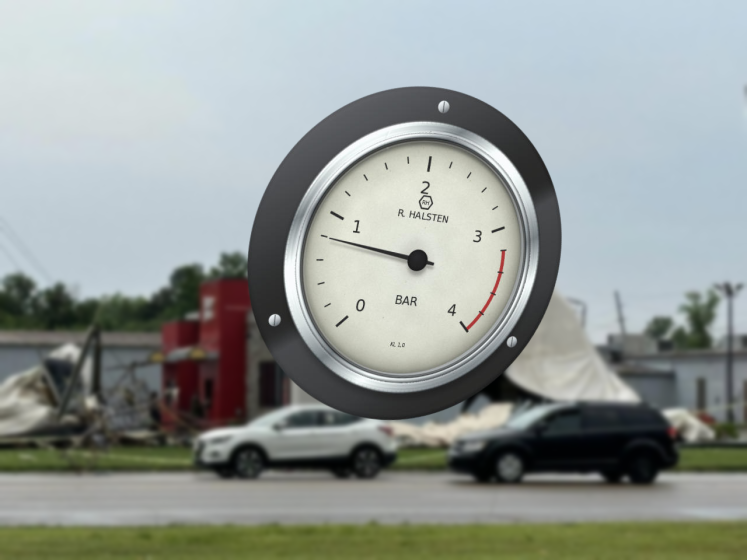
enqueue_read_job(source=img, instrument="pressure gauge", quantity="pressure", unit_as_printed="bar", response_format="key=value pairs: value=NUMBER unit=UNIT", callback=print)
value=0.8 unit=bar
